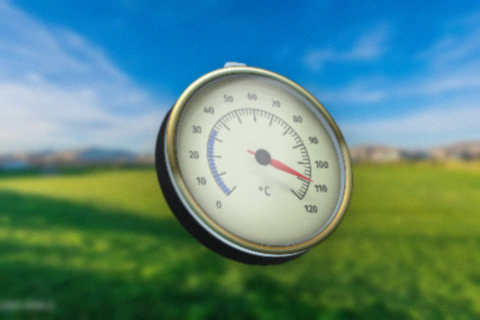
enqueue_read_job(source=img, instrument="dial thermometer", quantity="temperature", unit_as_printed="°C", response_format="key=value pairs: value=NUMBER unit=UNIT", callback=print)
value=110 unit=°C
